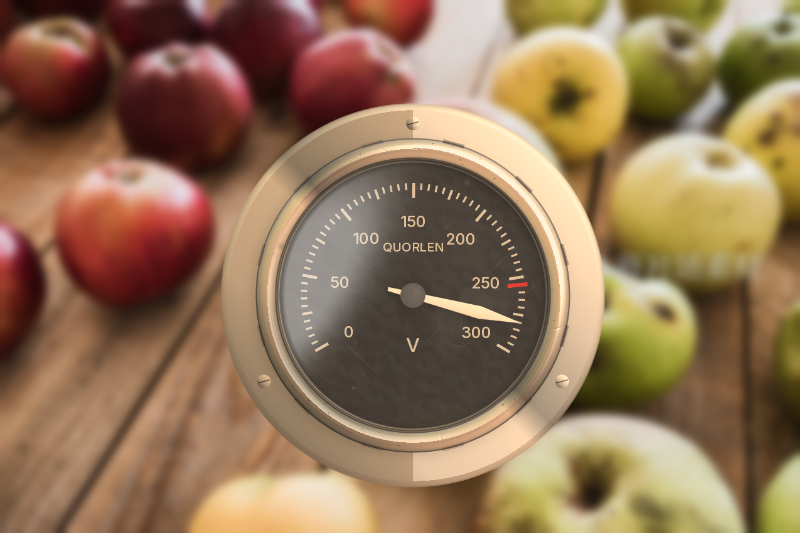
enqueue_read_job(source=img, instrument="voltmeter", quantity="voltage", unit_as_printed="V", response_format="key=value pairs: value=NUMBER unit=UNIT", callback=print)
value=280 unit=V
